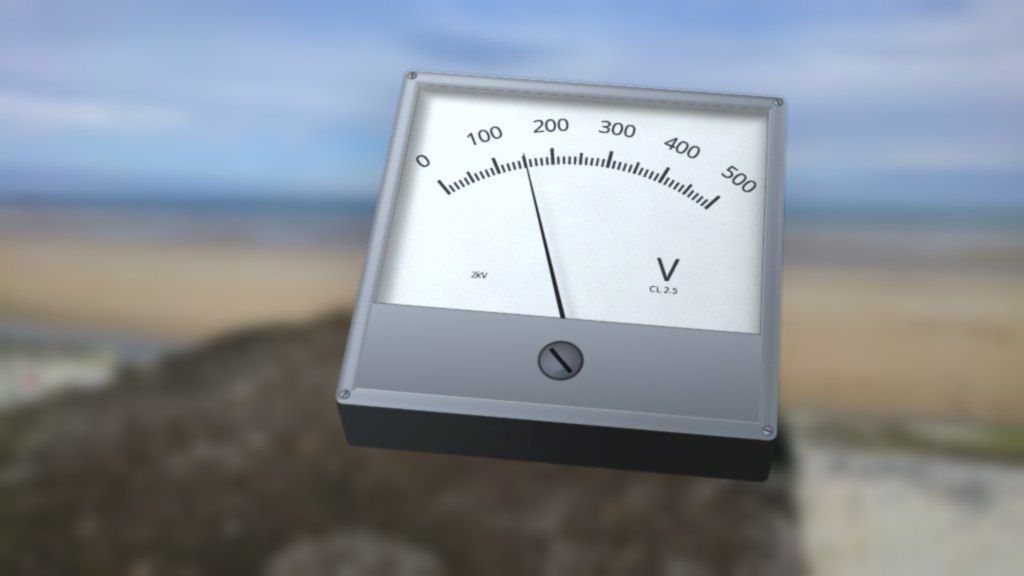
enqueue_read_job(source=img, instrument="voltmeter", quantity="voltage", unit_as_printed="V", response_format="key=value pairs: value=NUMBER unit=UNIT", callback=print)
value=150 unit=V
